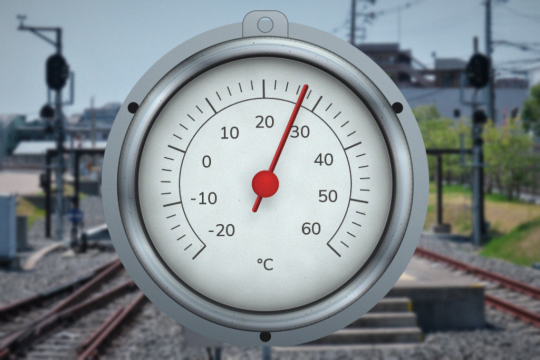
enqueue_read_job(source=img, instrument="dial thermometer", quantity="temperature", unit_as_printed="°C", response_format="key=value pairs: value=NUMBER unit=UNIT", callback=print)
value=27 unit=°C
